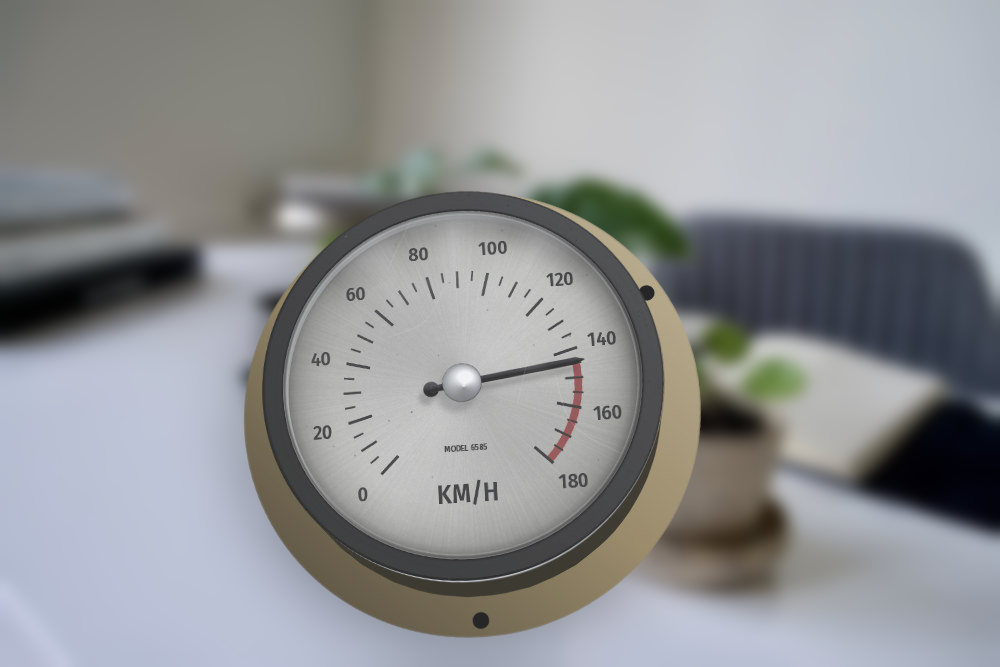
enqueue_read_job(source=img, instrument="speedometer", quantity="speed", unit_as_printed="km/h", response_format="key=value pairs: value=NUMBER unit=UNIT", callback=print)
value=145 unit=km/h
